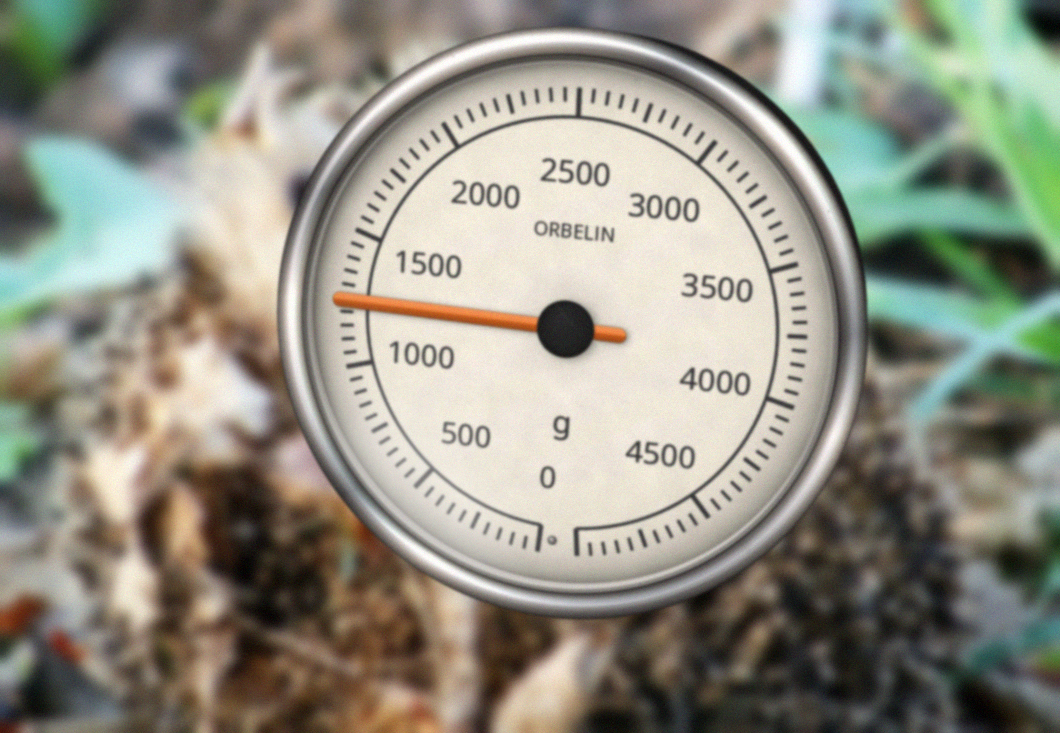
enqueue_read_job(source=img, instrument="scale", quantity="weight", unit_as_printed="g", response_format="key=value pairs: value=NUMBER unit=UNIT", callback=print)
value=1250 unit=g
